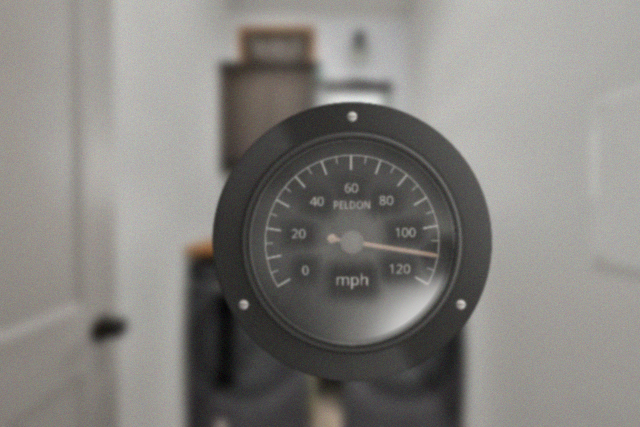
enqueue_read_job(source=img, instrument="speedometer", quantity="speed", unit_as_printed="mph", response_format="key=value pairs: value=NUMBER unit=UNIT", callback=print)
value=110 unit=mph
